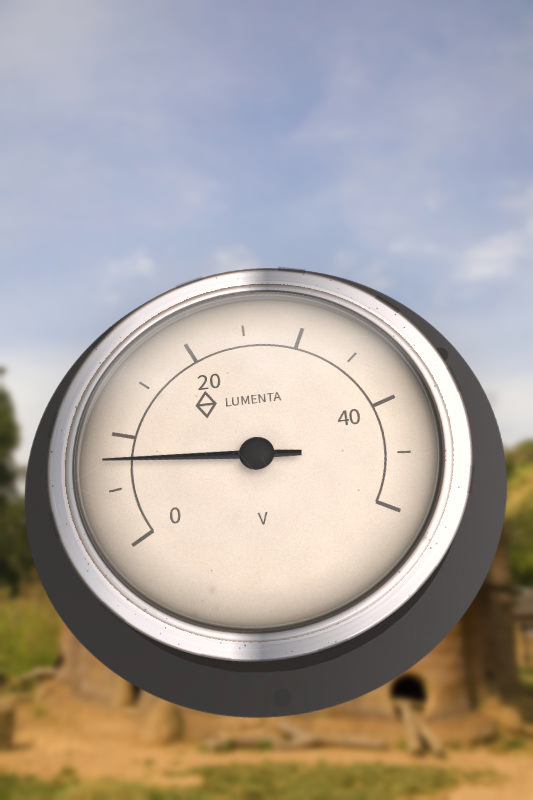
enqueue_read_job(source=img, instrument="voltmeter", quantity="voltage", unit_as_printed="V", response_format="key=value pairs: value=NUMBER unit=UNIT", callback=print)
value=7.5 unit=V
